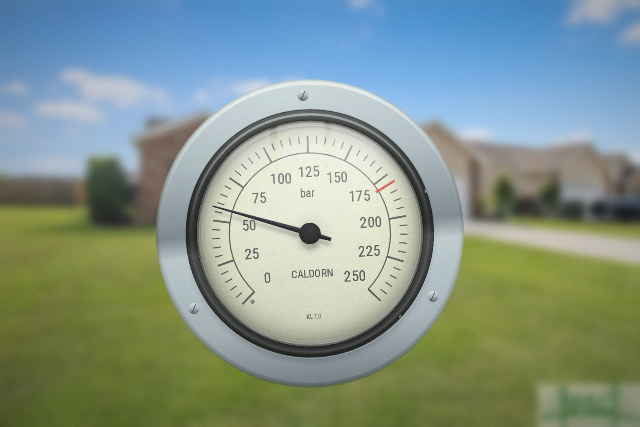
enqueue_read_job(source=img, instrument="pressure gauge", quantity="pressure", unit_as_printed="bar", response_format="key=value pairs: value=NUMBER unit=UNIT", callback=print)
value=57.5 unit=bar
